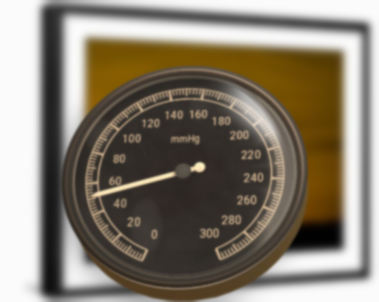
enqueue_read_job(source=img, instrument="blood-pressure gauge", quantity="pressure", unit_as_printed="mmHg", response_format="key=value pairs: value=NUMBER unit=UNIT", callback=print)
value=50 unit=mmHg
